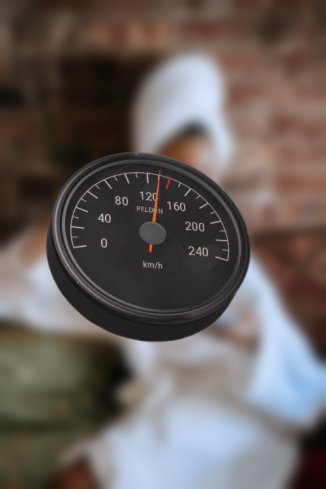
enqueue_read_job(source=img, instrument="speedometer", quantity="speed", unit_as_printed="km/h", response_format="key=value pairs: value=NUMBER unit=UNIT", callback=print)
value=130 unit=km/h
